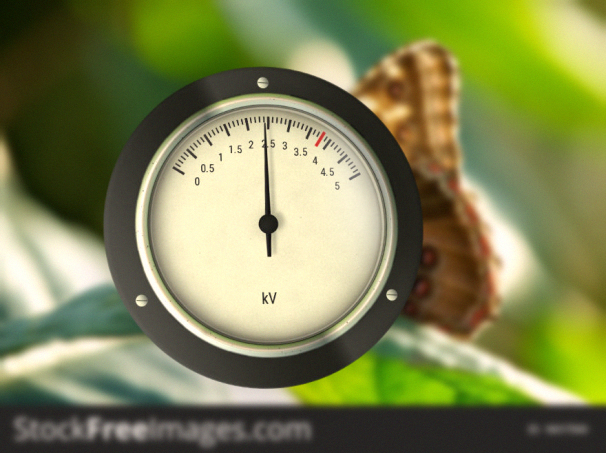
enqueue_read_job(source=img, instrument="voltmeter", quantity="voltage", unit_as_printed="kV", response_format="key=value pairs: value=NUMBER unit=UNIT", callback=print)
value=2.4 unit=kV
